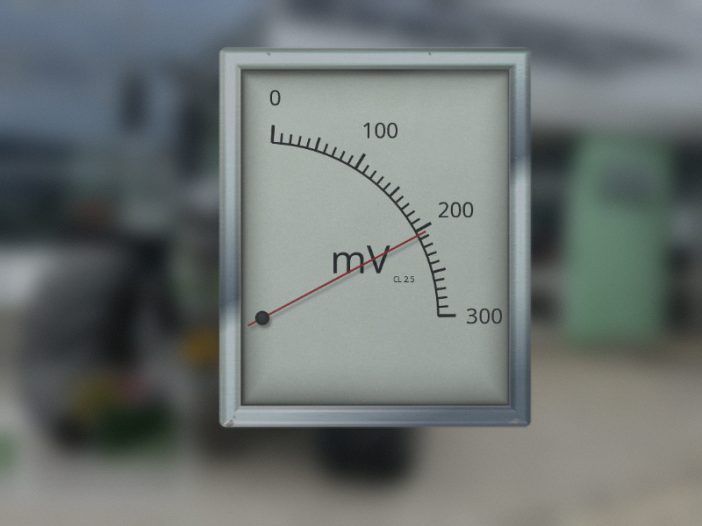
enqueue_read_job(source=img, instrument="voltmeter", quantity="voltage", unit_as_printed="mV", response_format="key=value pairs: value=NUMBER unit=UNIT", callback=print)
value=205 unit=mV
